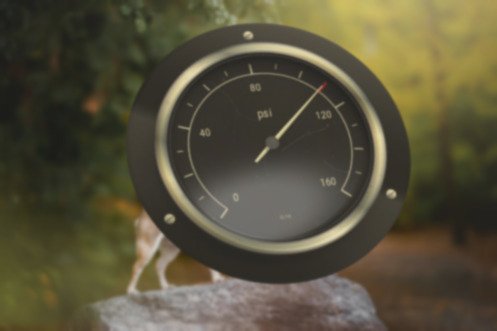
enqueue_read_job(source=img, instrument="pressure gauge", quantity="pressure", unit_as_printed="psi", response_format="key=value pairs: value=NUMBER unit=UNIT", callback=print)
value=110 unit=psi
